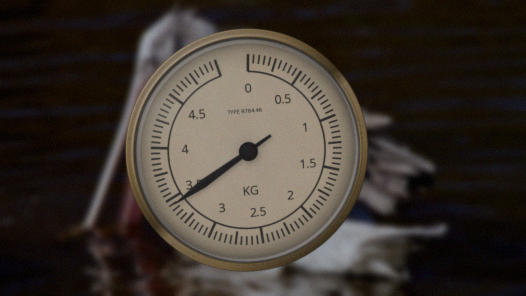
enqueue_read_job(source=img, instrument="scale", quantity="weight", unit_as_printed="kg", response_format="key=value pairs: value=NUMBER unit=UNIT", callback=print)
value=3.45 unit=kg
